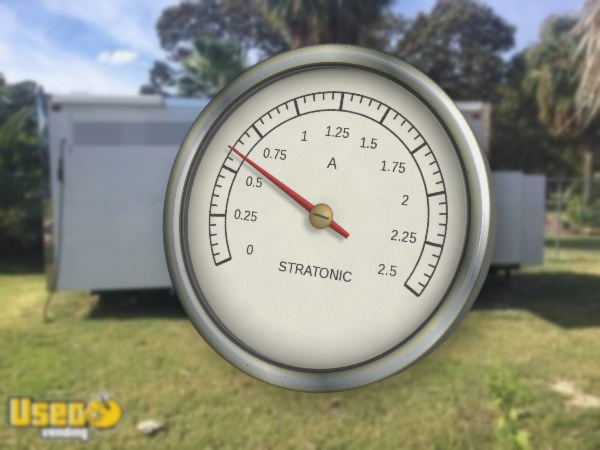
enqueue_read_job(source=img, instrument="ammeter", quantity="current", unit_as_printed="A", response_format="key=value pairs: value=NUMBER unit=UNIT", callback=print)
value=0.6 unit=A
